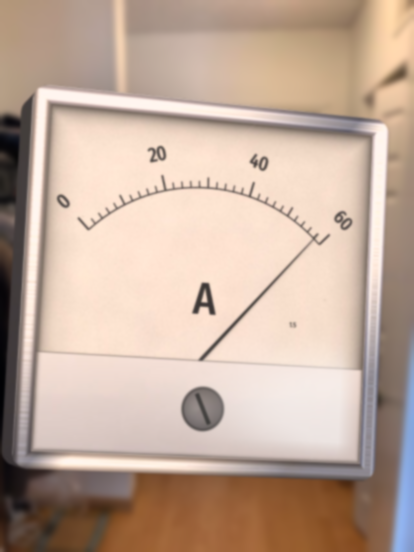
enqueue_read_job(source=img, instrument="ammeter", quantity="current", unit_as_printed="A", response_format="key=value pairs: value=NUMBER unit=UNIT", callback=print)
value=58 unit=A
